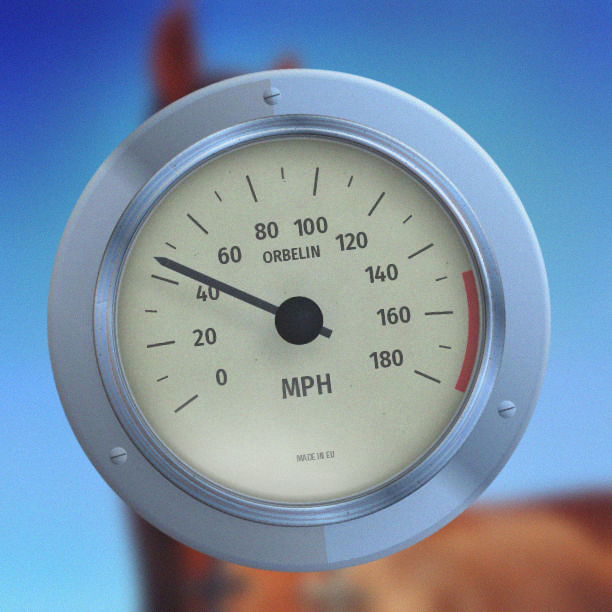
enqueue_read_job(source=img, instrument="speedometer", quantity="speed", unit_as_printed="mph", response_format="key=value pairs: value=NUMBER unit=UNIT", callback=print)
value=45 unit=mph
